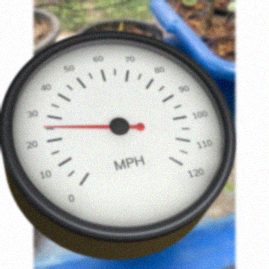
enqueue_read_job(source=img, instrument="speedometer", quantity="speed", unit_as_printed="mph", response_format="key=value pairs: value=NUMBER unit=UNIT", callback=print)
value=25 unit=mph
